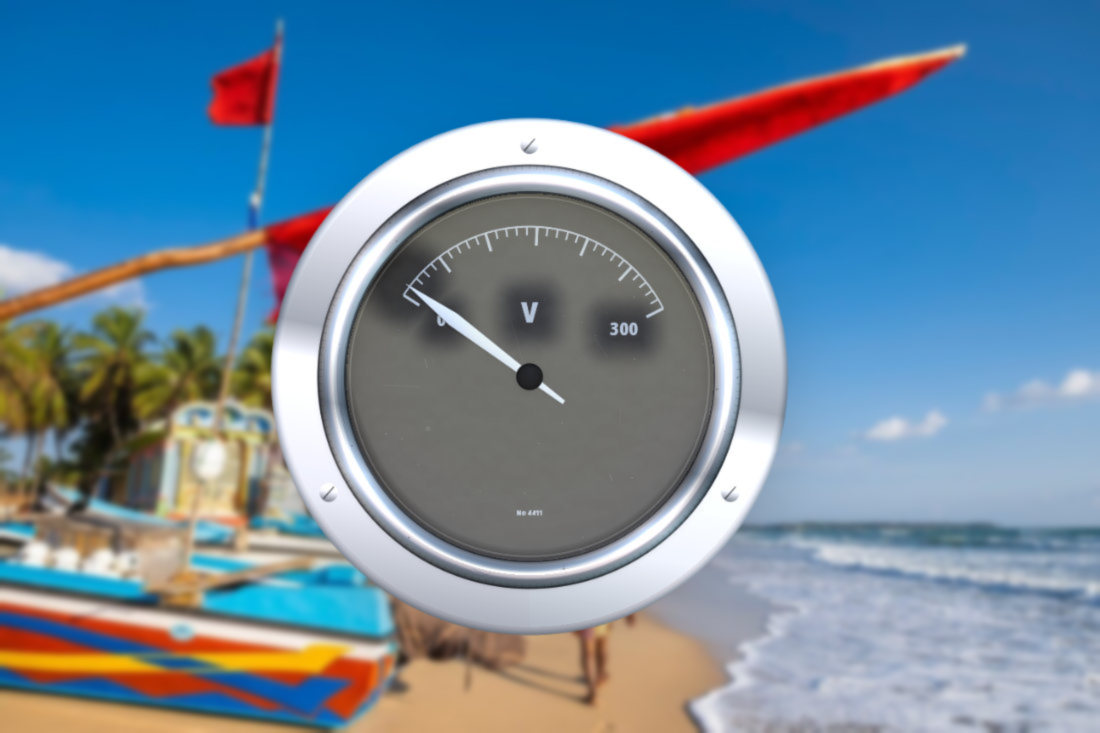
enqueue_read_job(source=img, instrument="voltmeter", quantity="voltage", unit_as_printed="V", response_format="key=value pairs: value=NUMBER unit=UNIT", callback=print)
value=10 unit=V
